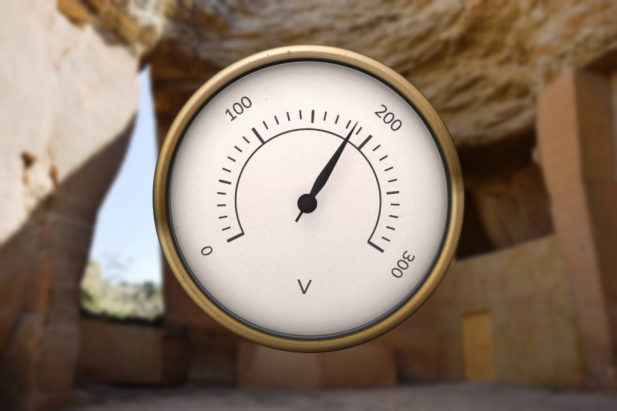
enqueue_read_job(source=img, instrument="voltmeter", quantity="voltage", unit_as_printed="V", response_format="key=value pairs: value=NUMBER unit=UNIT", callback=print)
value=185 unit=V
